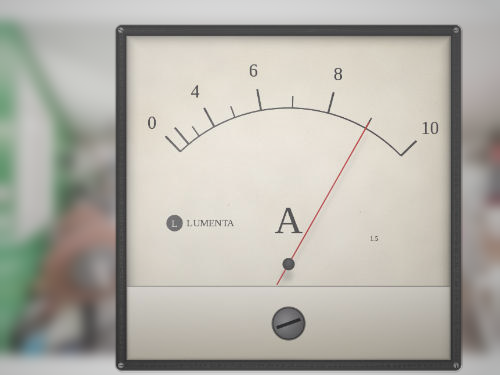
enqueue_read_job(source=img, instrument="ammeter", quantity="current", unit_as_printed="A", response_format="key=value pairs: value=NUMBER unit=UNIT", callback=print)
value=9 unit=A
